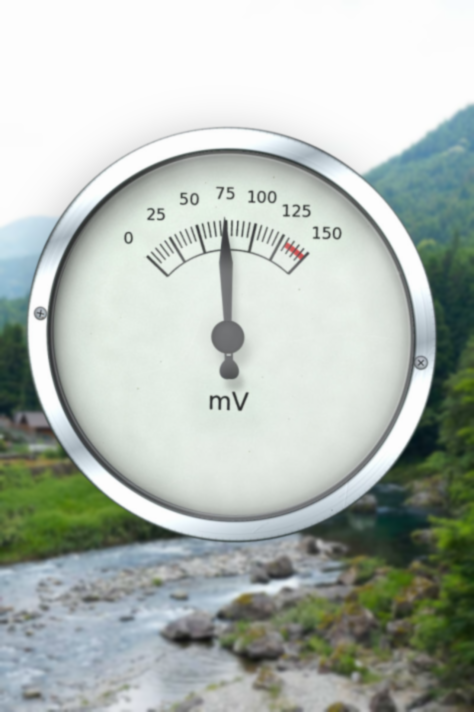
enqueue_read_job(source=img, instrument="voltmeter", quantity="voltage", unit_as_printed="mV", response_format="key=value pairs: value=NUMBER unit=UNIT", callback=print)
value=75 unit=mV
